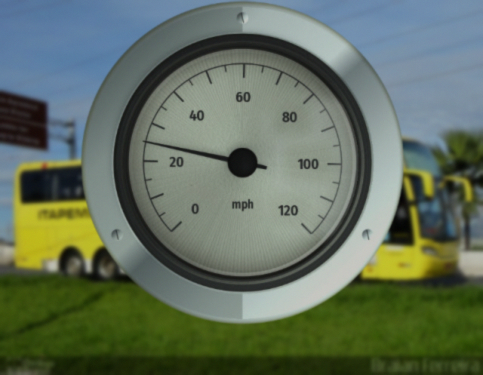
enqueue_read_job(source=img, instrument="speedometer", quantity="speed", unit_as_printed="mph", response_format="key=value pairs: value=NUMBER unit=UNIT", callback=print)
value=25 unit=mph
